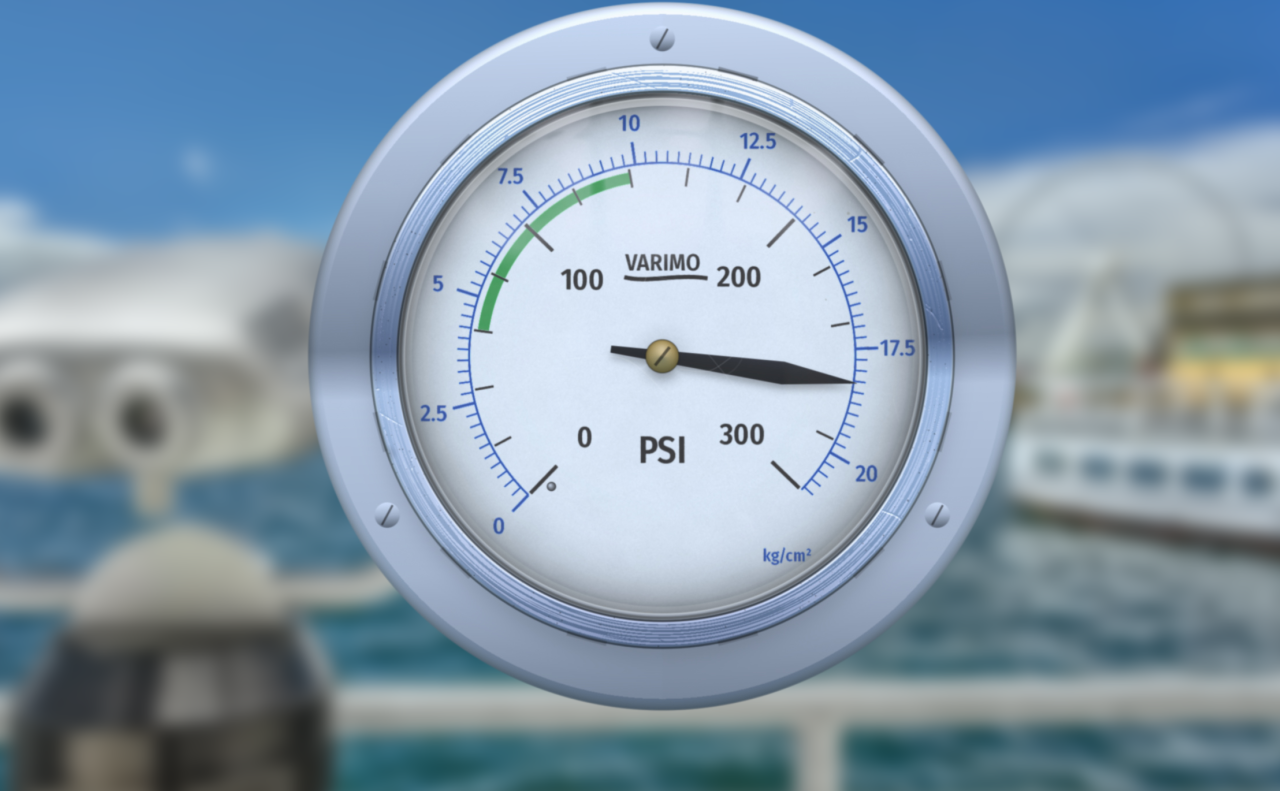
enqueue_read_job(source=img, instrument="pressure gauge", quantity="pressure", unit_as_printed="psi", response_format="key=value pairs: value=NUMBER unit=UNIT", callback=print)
value=260 unit=psi
